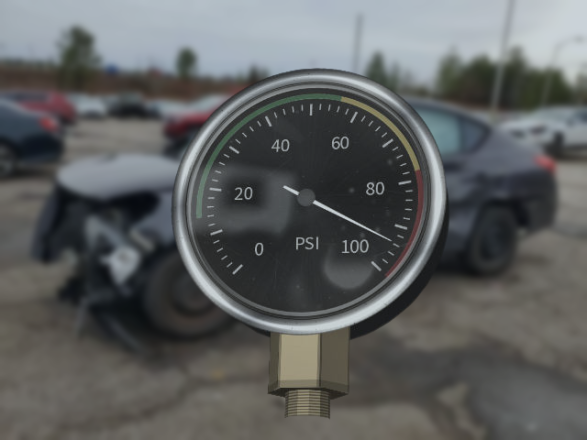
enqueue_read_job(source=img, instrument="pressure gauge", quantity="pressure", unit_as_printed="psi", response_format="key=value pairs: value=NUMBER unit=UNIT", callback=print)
value=94 unit=psi
